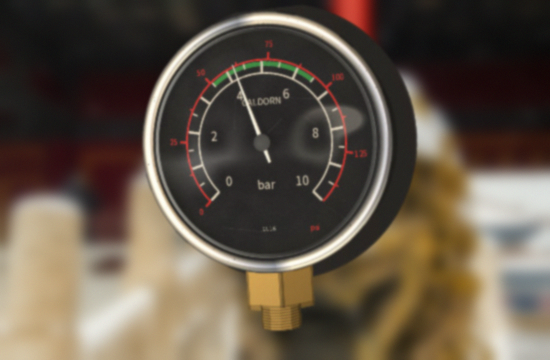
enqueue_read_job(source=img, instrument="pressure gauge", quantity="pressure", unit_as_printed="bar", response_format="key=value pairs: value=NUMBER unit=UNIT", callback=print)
value=4.25 unit=bar
